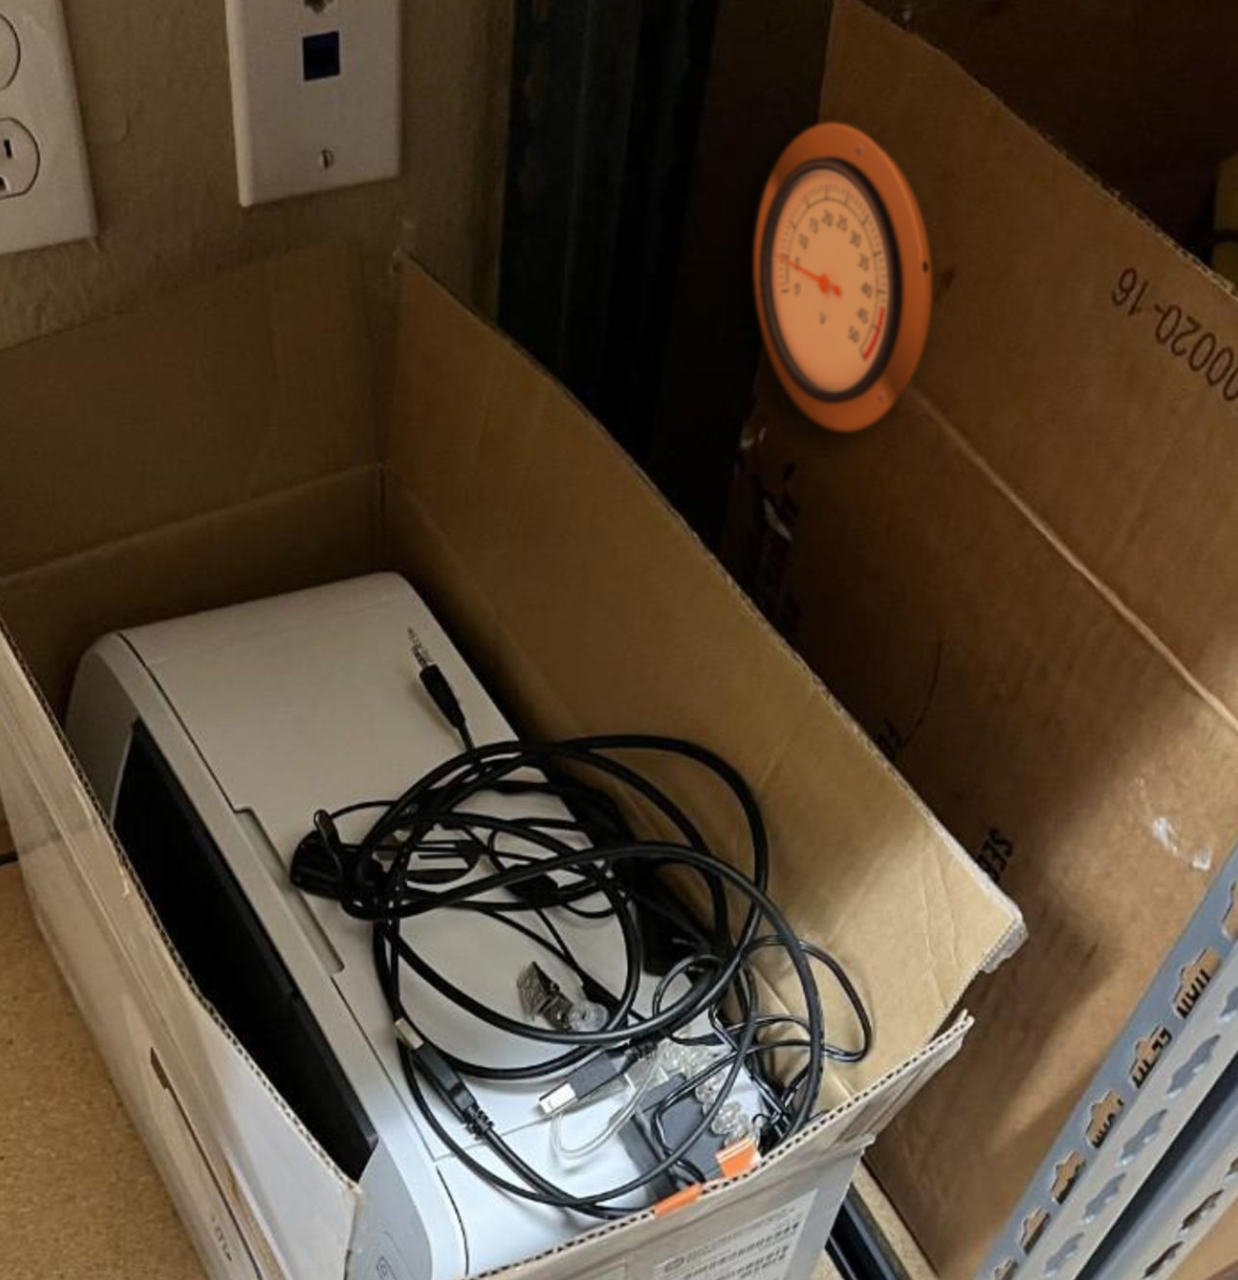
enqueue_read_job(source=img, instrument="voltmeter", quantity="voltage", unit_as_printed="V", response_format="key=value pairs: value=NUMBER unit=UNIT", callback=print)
value=5 unit=V
